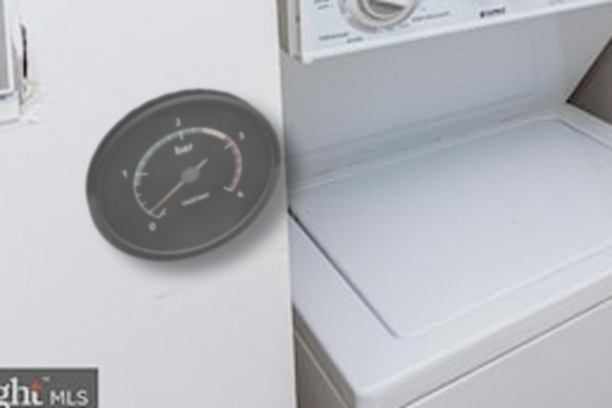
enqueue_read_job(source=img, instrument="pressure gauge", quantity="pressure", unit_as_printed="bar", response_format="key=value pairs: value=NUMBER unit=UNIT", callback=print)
value=0.2 unit=bar
